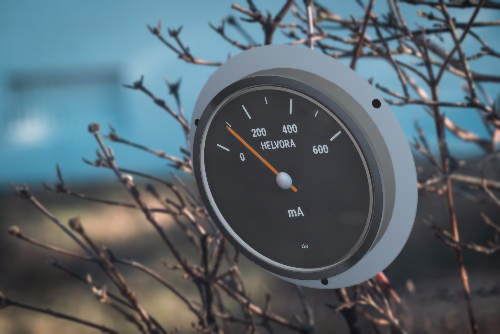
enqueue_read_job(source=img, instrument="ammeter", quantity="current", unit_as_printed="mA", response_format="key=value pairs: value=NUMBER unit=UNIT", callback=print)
value=100 unit=mA
